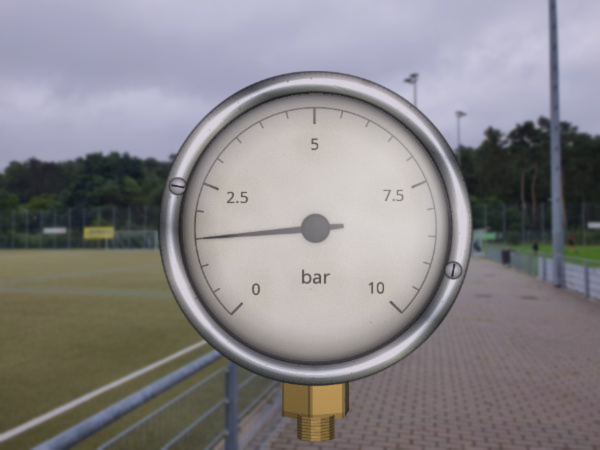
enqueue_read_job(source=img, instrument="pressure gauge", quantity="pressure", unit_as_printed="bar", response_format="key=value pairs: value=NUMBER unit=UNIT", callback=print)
value=1.5 unit=bar
